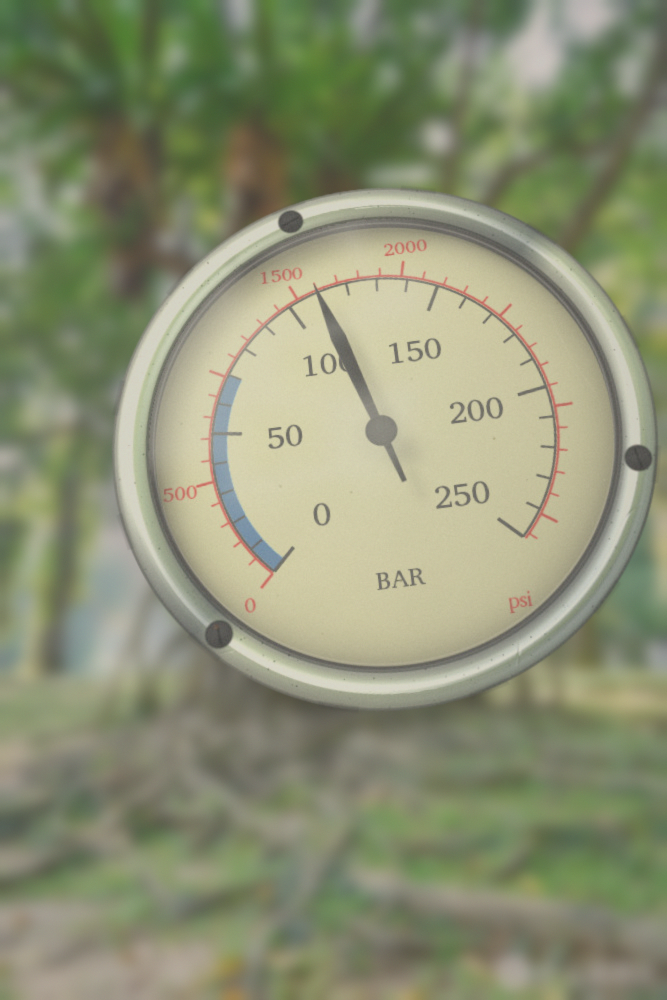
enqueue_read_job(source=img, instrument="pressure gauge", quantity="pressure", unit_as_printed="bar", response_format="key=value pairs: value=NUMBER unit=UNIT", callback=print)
value=110 unit=bar
